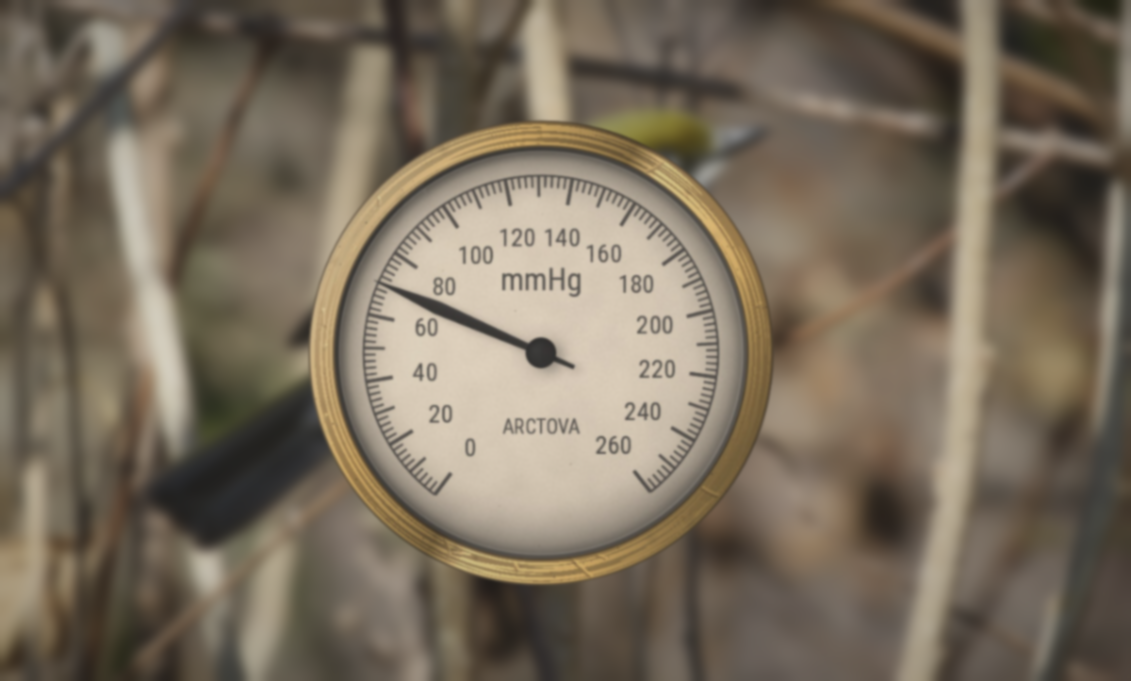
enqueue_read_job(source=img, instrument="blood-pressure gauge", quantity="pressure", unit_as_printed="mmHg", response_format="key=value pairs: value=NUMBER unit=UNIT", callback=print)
value=70 unit=mmHg
